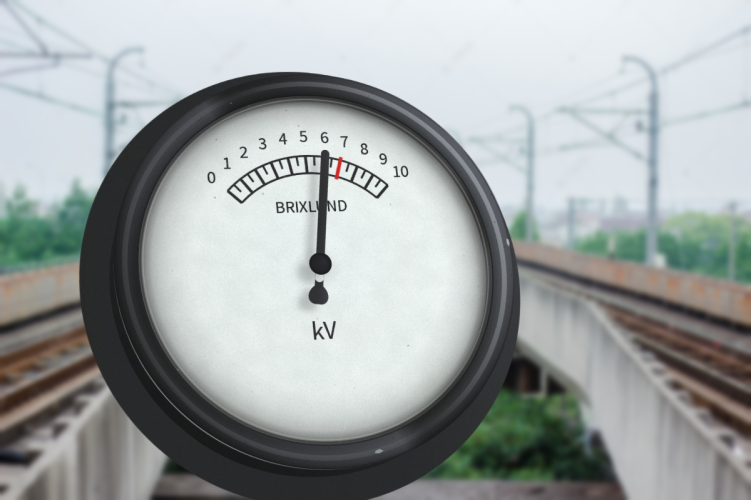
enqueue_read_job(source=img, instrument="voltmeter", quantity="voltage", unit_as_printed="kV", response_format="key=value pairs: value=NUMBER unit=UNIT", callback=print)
value=6 unit=kV
